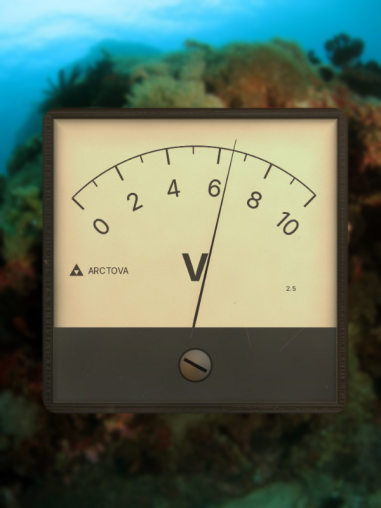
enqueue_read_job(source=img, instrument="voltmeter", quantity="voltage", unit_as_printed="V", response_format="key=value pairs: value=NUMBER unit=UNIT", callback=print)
value=6.5 unit=V
